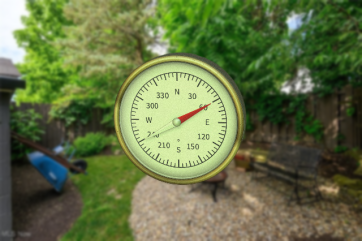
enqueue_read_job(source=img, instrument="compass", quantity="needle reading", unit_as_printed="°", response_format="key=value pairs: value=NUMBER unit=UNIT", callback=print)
value=60 unit=°
